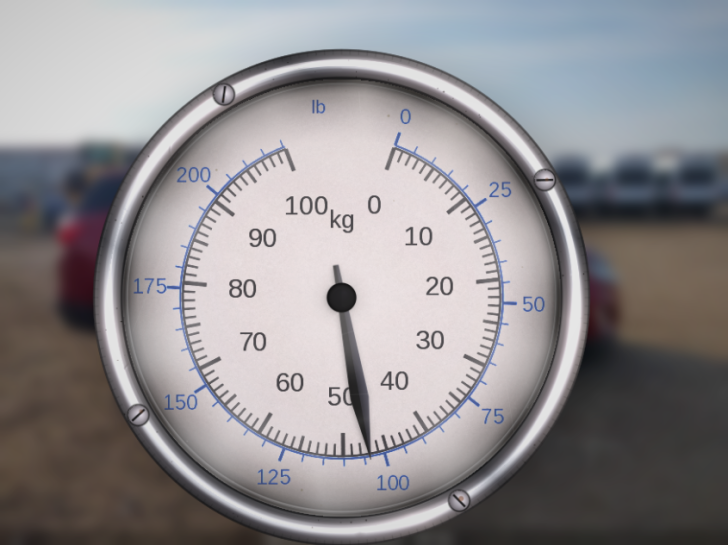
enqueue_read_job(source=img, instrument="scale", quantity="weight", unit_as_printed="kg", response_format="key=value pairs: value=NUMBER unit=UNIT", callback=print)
value=47 unit=kg
